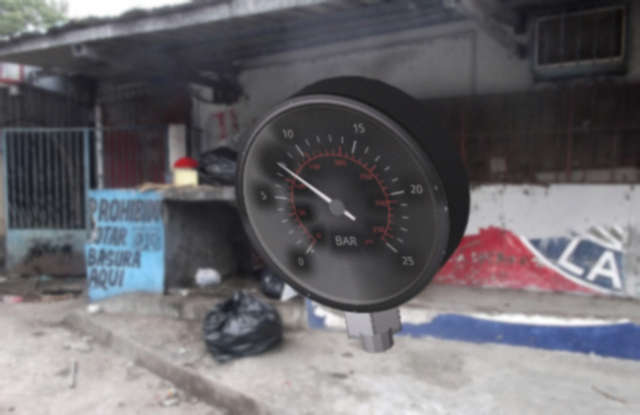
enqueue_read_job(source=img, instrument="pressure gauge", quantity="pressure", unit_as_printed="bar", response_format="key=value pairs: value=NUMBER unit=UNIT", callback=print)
value=8 unit=bar
